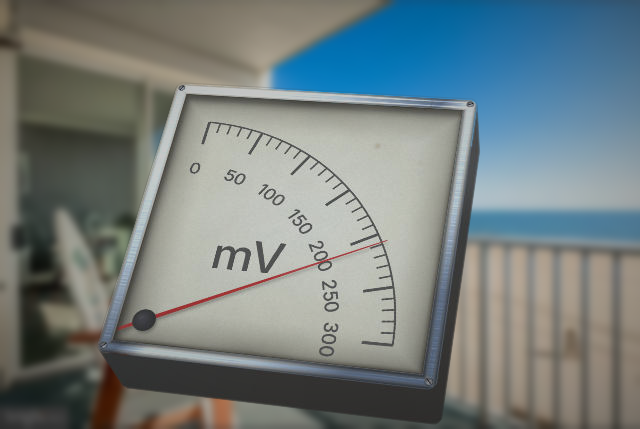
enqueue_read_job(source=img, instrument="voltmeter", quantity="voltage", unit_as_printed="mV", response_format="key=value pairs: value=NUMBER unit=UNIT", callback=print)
value=210 unit=mV
